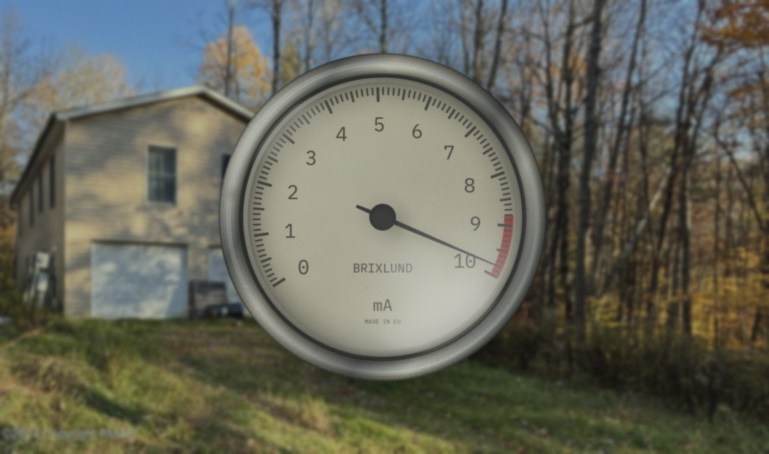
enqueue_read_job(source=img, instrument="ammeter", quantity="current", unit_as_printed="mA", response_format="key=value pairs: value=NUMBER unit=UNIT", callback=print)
value=9.8 unit=mA
